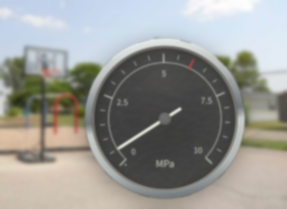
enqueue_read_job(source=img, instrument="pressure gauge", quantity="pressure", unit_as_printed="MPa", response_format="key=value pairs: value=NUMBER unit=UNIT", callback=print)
value=0.5 unit=MPa
